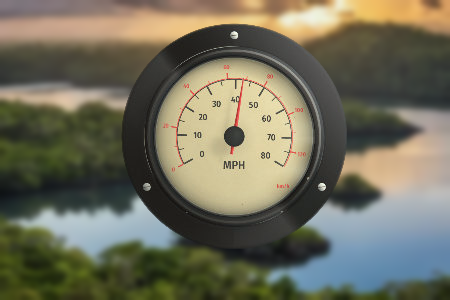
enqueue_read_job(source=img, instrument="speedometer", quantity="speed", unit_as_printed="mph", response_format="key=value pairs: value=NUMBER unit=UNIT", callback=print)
value=42.5 unit=mph
